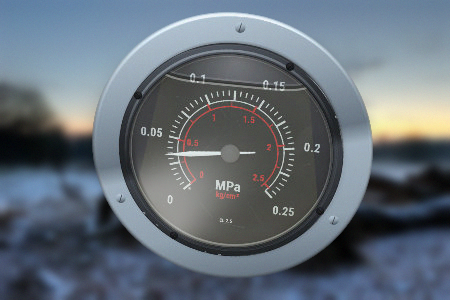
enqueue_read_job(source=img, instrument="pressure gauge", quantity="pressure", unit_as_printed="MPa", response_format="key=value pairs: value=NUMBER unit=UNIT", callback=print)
value=0.035 unit=MPa
